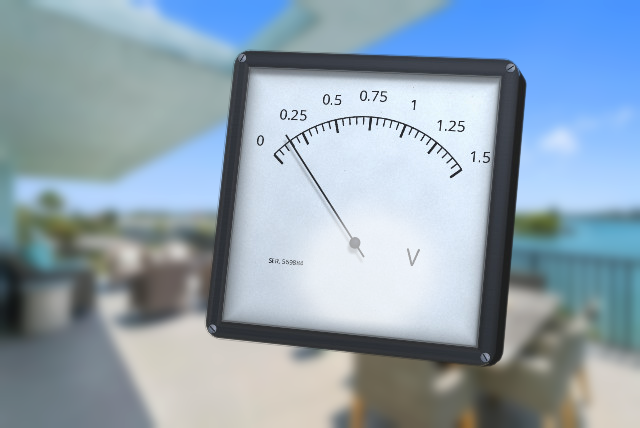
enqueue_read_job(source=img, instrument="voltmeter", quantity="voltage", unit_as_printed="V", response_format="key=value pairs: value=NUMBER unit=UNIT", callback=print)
value=0.15 unit=V
